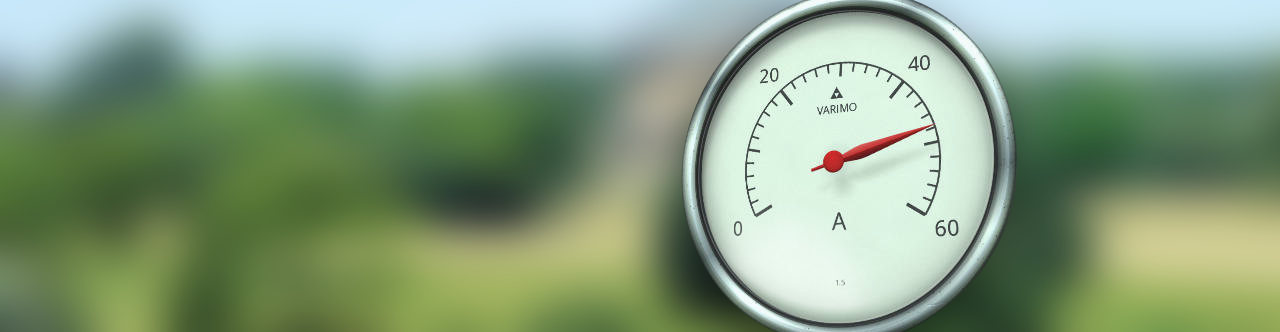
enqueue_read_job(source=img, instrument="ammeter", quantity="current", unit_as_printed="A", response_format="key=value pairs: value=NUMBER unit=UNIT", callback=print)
value=48 unit=A
